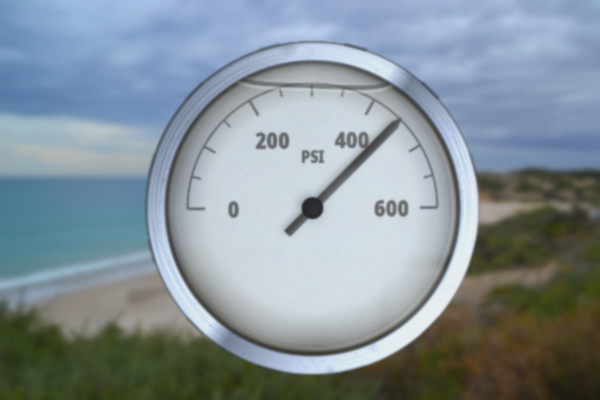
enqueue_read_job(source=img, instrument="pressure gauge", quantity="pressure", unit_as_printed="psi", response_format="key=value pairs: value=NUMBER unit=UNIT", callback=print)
value=450 unit=psi
